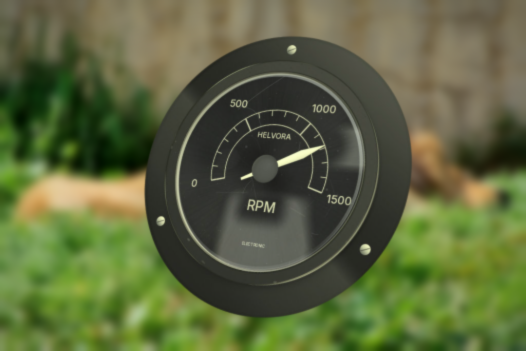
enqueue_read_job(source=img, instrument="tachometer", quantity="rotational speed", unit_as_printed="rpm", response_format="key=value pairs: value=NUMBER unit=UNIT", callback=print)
value=1200 unit=rpm
